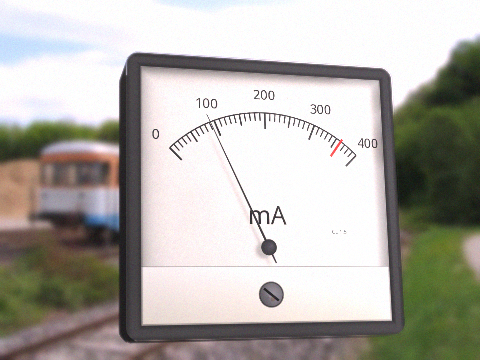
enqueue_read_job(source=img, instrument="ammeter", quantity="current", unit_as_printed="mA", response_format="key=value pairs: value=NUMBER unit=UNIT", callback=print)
value=90 unit=mA
